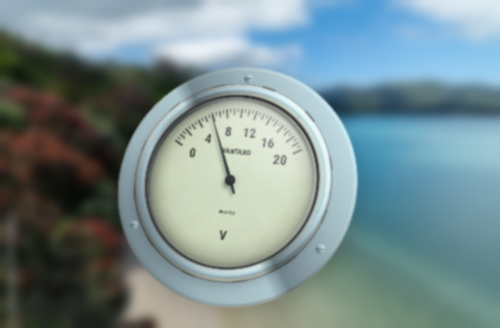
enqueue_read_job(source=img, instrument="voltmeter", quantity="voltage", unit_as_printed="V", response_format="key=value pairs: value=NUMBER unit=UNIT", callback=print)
value=6 unit=V
